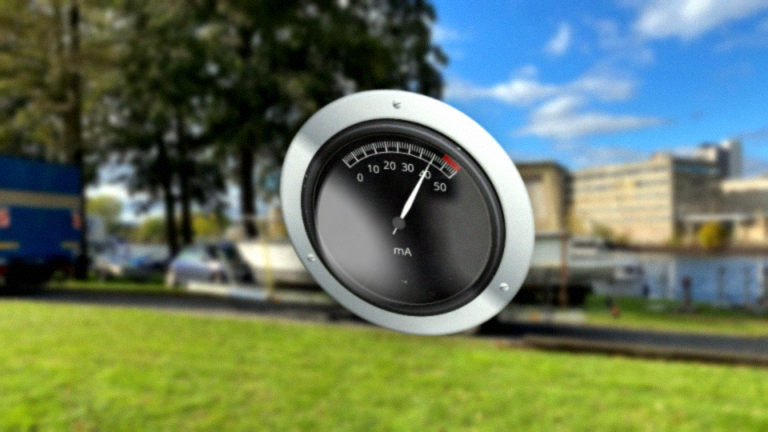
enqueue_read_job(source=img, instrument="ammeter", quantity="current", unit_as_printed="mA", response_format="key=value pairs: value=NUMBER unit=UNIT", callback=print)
value=40 unit=mA
